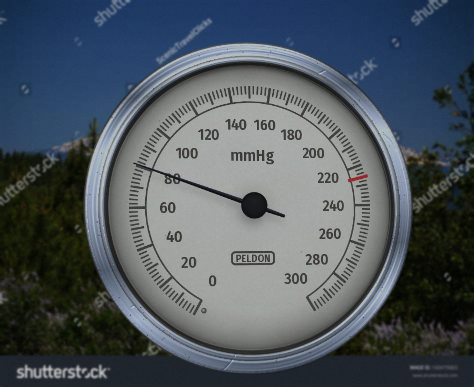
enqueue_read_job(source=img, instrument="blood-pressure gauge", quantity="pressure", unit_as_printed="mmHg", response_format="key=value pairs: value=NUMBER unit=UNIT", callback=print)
value=80 unit=mmHg
